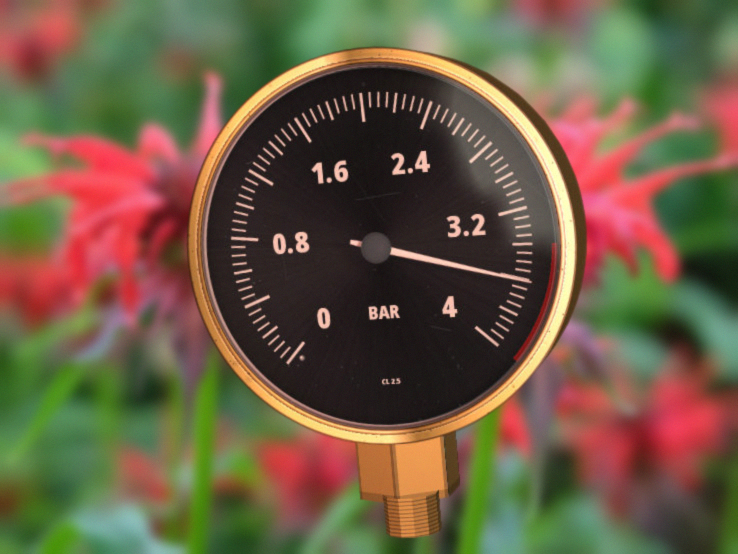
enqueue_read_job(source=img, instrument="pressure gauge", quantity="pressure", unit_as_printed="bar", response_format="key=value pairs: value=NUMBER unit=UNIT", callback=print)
value=3.6 unit=bar
